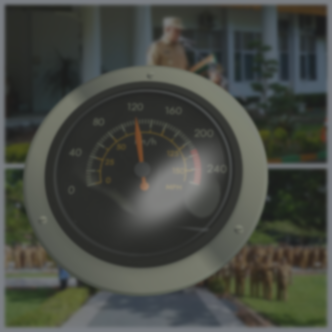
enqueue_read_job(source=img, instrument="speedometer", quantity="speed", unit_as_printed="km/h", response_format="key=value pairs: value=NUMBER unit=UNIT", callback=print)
value=120 unit=km/h
